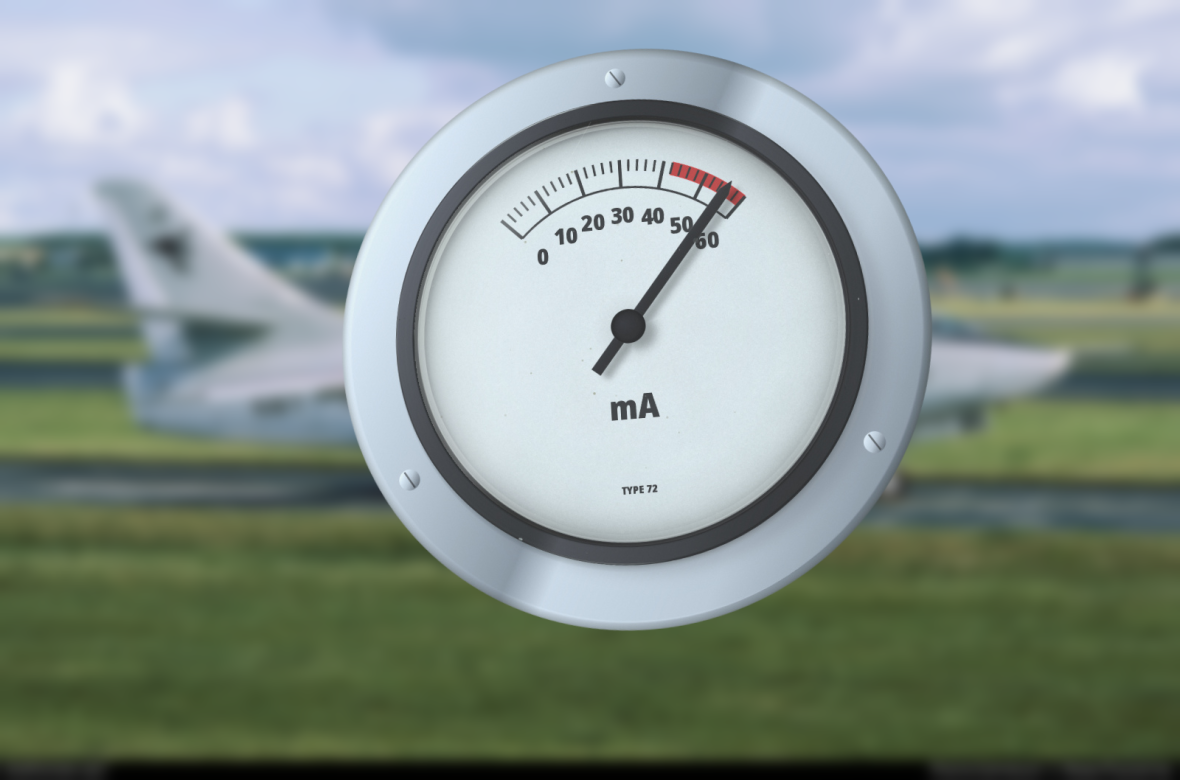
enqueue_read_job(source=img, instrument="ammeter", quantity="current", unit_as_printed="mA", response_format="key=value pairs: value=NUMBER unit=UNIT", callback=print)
value=56 unit=mA
